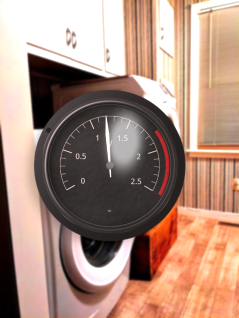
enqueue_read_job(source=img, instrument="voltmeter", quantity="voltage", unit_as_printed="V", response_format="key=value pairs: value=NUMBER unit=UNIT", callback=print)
value=1.2 unit=V
